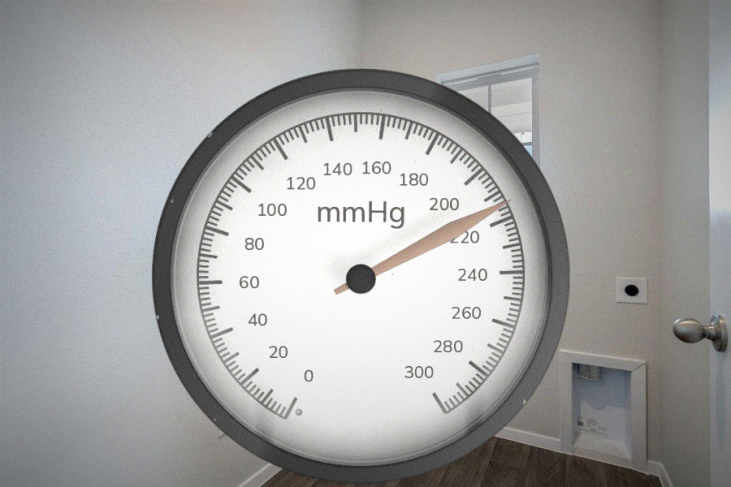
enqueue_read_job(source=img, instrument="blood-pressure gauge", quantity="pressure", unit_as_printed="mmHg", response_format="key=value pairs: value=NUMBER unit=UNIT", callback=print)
value=214 unit=mmHg
